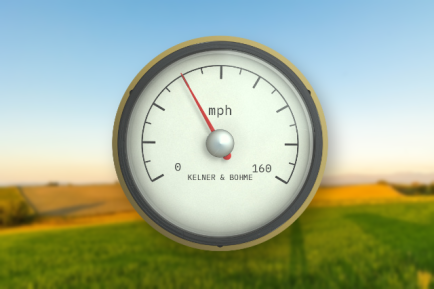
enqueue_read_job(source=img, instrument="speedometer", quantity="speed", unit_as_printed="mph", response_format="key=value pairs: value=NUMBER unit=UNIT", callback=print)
value=60 unit=mph
